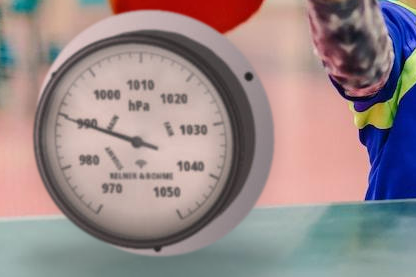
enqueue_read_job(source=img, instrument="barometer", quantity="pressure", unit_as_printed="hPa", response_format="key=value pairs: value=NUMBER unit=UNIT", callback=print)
value=990 unit=hPa
